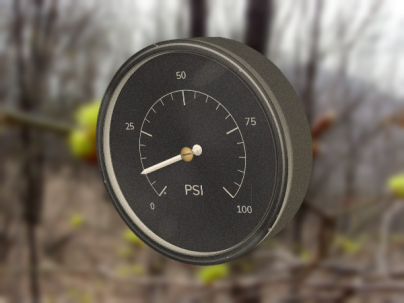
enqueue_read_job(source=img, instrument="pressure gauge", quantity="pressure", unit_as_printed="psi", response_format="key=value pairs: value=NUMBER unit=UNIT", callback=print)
value=10 unit=psi
